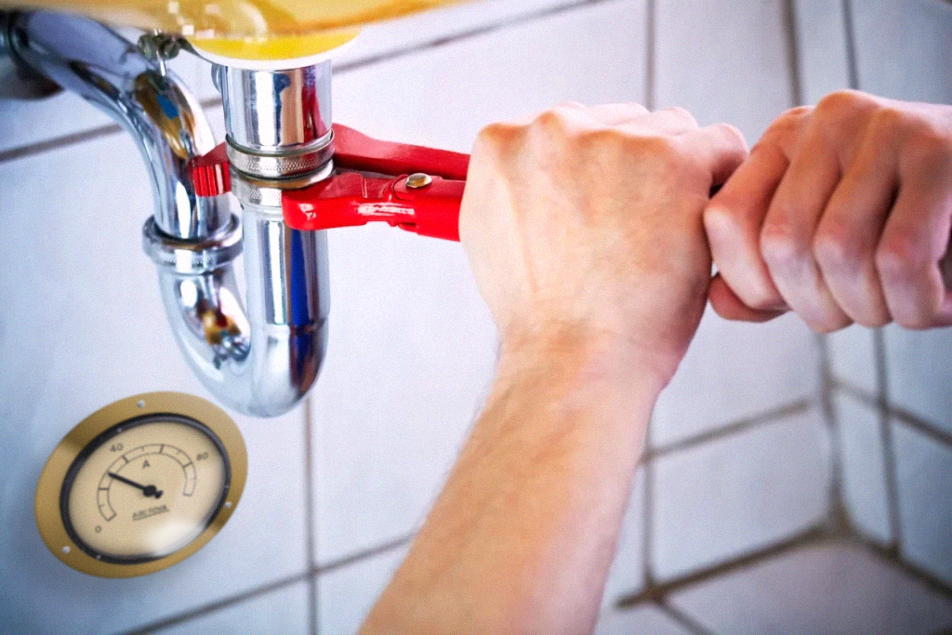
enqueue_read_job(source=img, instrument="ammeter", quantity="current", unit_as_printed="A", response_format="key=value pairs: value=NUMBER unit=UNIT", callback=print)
value=30 unit=A
